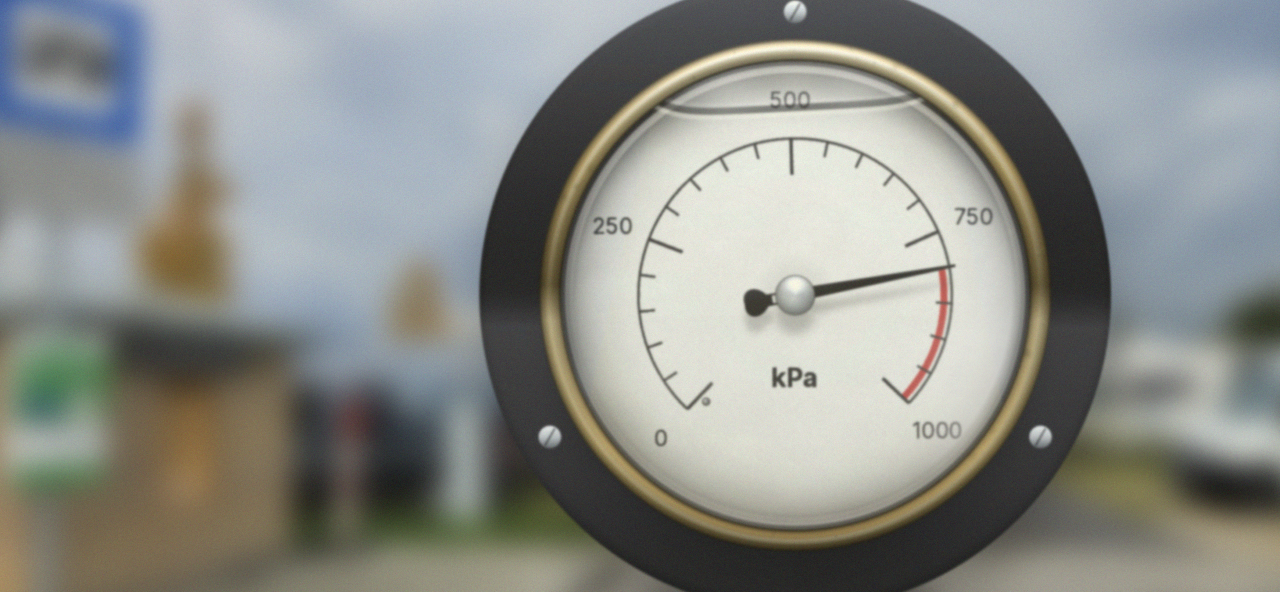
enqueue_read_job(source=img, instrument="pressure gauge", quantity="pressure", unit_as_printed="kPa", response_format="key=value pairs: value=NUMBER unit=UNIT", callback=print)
value=800 unit=kPa
